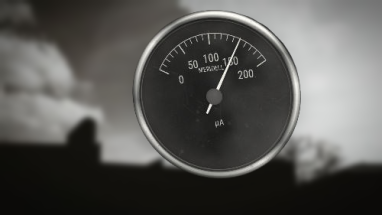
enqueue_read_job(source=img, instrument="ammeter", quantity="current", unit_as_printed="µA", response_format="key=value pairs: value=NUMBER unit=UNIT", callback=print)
value=150 unit=µA
